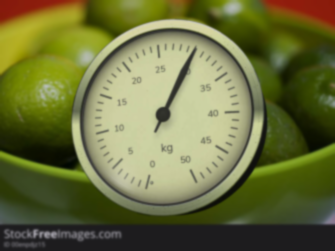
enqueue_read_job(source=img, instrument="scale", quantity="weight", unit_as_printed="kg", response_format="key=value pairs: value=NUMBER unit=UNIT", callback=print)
value=30 unit=kg
